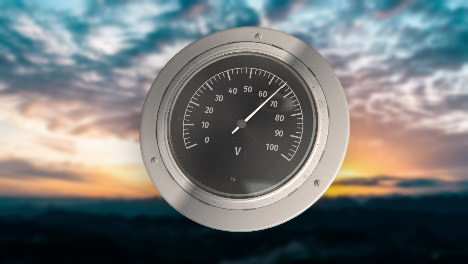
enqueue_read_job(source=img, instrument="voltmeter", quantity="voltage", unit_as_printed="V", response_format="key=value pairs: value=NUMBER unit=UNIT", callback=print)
value=66 unit=V
